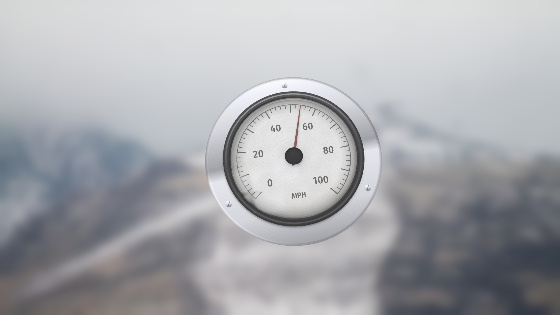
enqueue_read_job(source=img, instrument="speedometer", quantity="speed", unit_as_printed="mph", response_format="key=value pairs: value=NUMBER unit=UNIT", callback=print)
value=54 unit=mph
